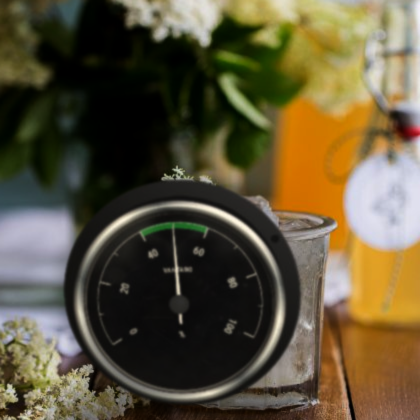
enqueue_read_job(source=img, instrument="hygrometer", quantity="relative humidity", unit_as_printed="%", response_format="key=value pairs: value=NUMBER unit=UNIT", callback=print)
value=50 unit=%
